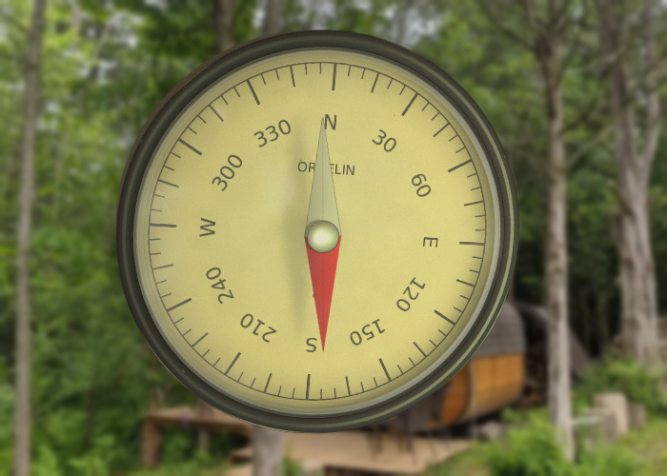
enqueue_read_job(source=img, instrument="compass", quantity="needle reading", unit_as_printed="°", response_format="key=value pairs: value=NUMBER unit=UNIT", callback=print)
value=175 unit=°
